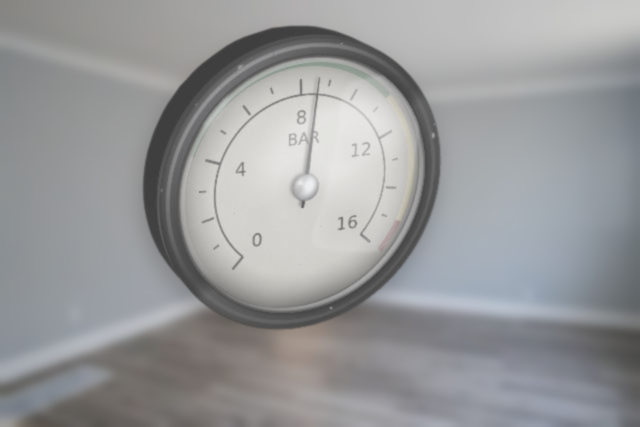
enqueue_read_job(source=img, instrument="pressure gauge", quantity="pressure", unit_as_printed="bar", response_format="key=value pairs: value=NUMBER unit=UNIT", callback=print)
value=8.5 unit=bar
